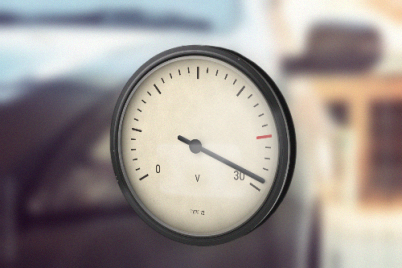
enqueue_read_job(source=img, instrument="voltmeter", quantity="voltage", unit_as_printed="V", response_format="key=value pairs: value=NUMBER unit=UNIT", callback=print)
value=29 unit=V
